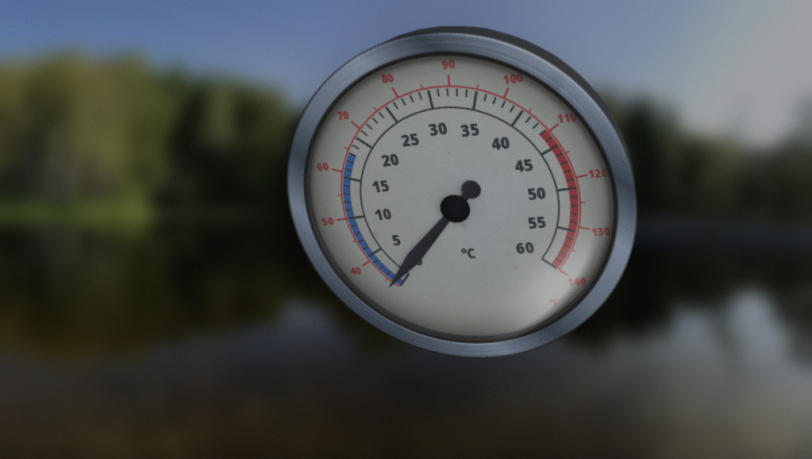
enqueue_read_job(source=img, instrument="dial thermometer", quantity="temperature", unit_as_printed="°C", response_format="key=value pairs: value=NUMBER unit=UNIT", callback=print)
value=1 unit=°C
